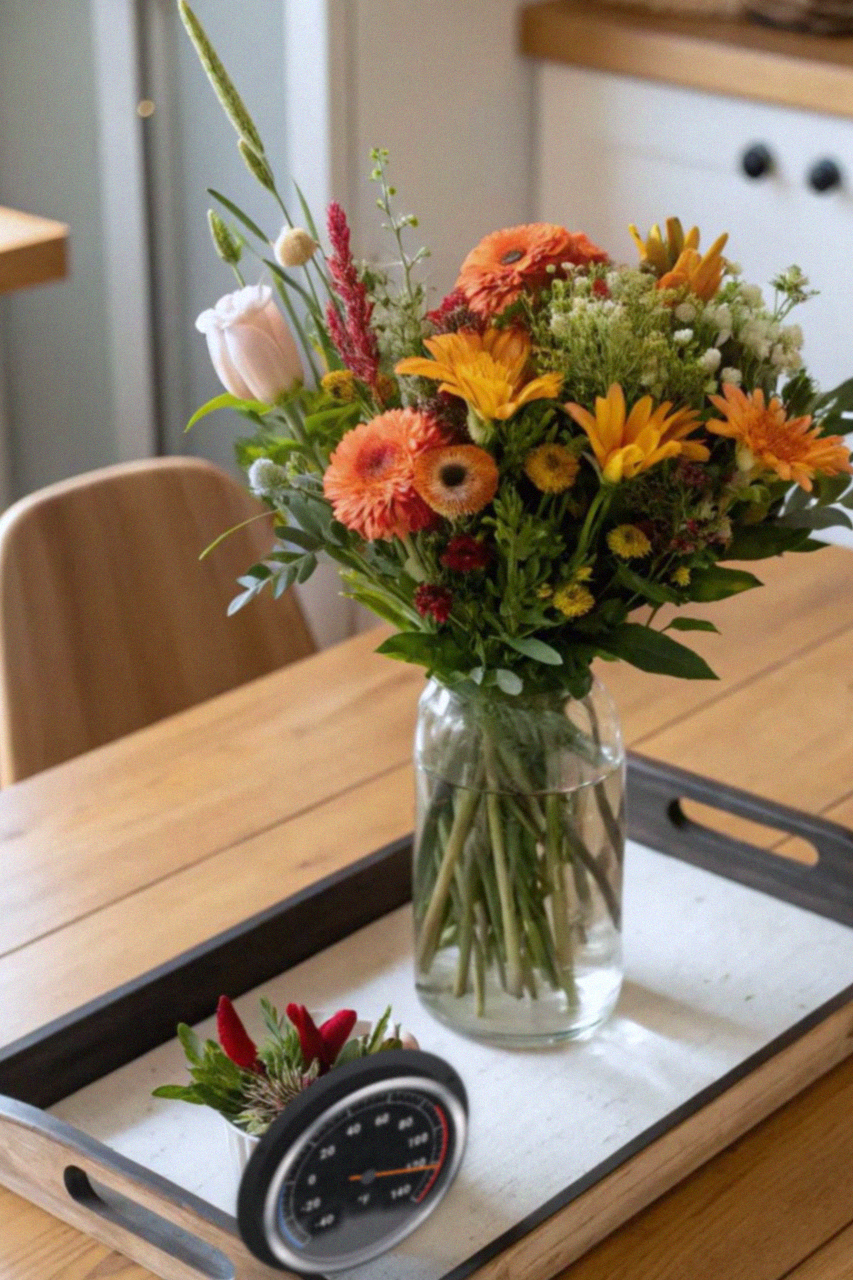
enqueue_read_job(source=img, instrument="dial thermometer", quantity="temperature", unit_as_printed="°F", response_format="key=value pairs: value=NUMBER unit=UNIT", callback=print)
value=120 unit=°F
